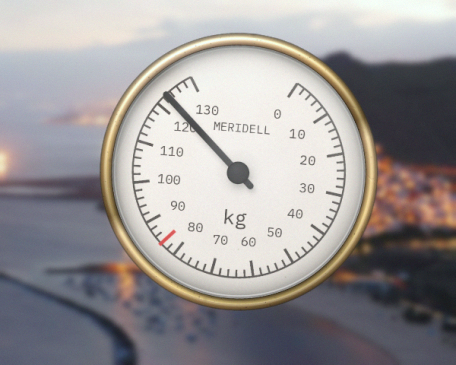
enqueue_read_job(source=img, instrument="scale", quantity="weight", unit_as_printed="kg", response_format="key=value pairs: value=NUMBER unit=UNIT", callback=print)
value=123 unit=kg
